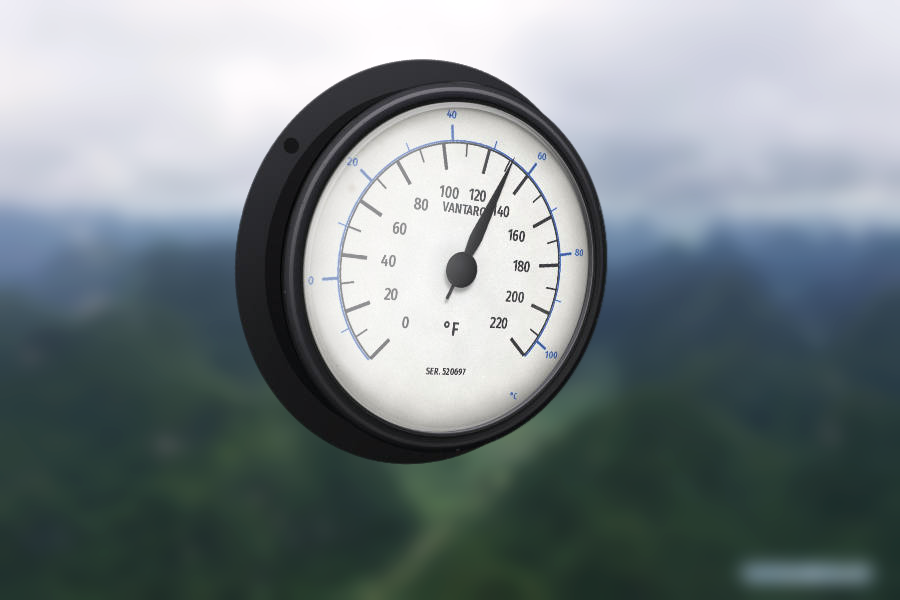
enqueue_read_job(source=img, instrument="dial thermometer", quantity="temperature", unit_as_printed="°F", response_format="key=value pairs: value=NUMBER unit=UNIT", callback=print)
value=130 unit=°F
